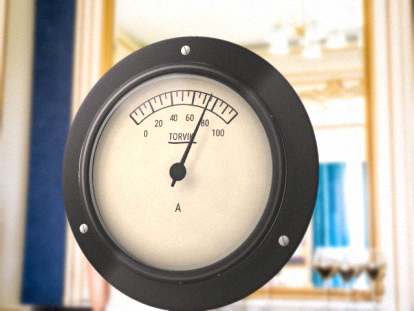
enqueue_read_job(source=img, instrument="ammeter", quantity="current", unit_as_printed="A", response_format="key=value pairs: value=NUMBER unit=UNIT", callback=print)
value=75 unit=A
